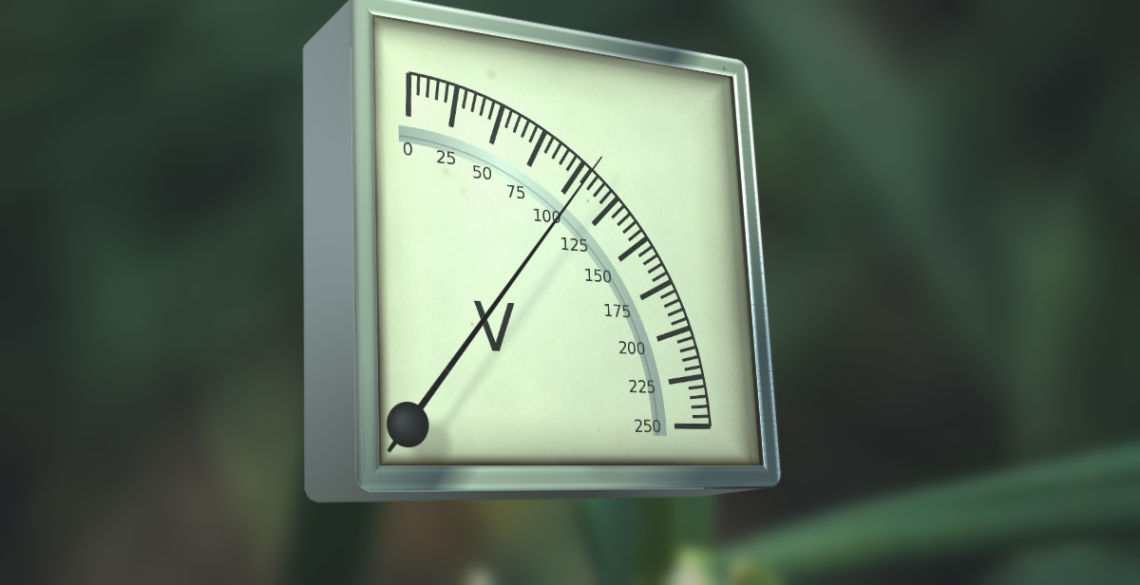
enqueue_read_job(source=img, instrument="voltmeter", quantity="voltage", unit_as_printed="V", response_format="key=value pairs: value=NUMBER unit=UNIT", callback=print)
value=105 unit=V
